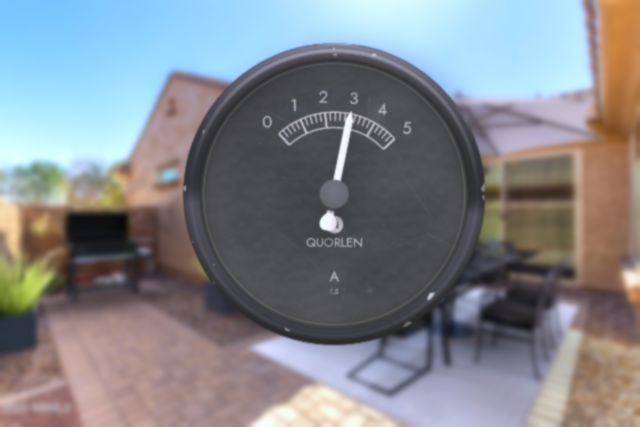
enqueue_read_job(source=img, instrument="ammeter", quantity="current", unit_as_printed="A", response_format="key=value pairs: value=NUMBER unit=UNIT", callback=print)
value=3 unit=A
